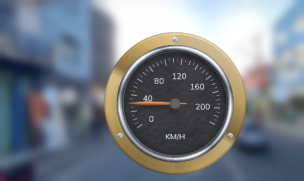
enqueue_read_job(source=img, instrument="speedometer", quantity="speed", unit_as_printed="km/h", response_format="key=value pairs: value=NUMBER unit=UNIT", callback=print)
value=30 unit=km/h
